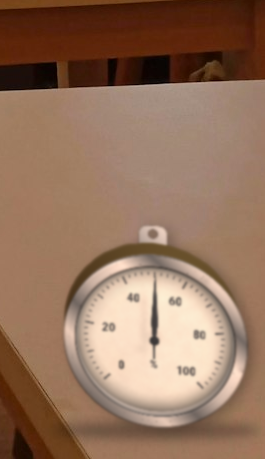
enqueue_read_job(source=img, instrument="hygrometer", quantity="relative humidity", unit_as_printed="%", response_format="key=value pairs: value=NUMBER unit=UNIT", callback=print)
value=50 unit=%
